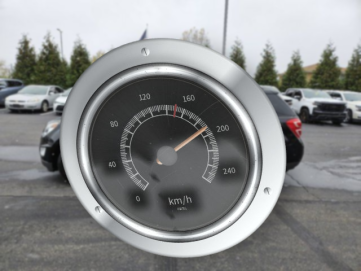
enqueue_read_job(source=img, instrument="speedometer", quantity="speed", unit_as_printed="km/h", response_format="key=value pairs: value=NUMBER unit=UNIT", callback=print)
value=190 unit=km/h
